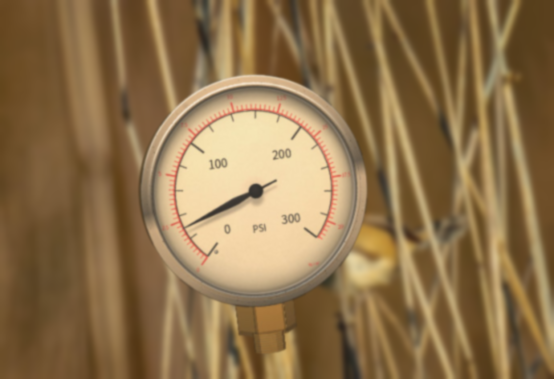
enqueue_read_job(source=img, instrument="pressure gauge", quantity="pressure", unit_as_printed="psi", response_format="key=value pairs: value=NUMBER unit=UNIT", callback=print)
value=30 unit=psi
